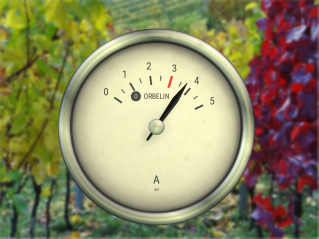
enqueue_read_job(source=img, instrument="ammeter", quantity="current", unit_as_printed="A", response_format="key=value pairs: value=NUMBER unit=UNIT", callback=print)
value=3.75 unit=A
